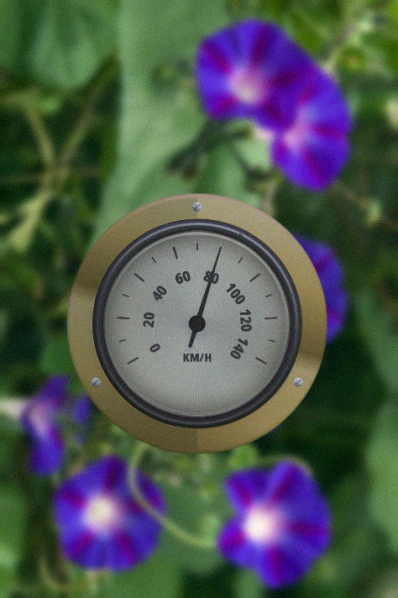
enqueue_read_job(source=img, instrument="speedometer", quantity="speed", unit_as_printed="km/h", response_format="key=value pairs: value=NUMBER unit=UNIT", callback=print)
value=80 unit=km/h
